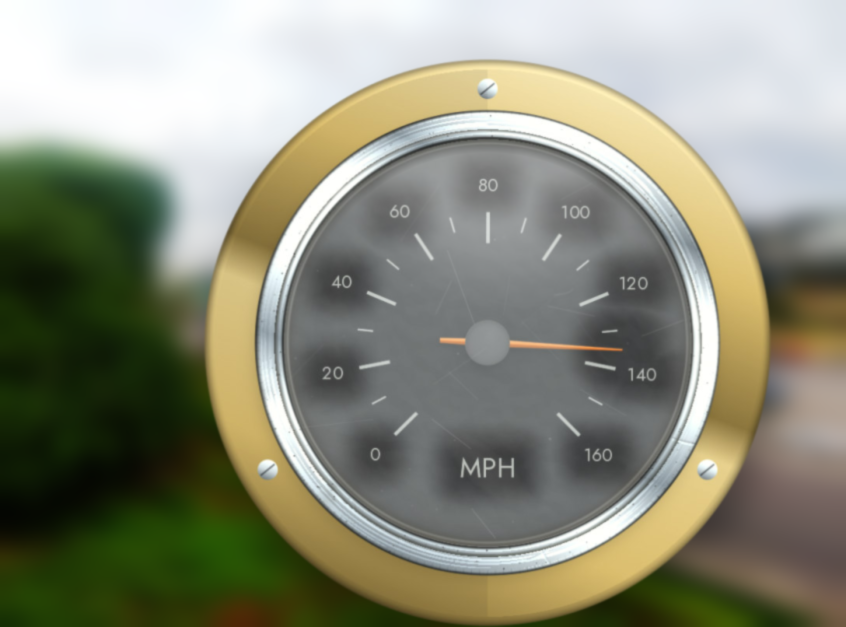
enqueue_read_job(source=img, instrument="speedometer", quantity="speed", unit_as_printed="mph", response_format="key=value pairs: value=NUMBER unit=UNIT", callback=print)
value=135 unit=mph
